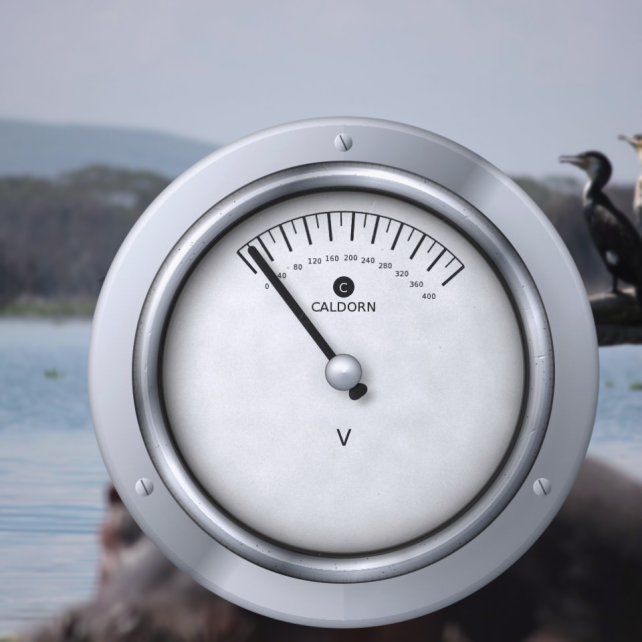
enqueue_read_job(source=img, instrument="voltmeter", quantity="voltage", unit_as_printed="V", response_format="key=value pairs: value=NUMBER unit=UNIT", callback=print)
value=20 unit=V
